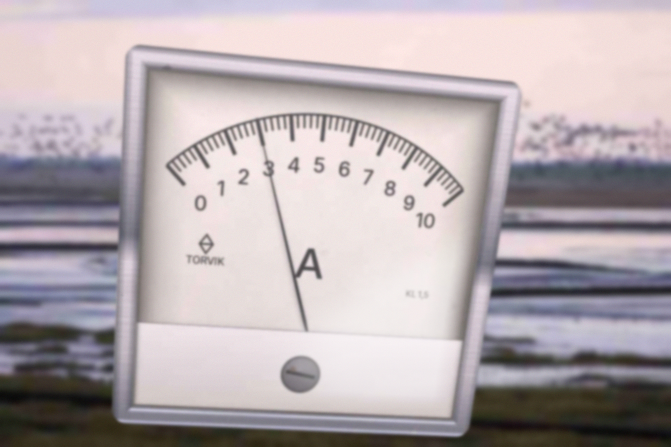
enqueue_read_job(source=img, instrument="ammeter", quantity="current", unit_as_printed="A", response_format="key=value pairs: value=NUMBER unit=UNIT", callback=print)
value=3 unit=A
